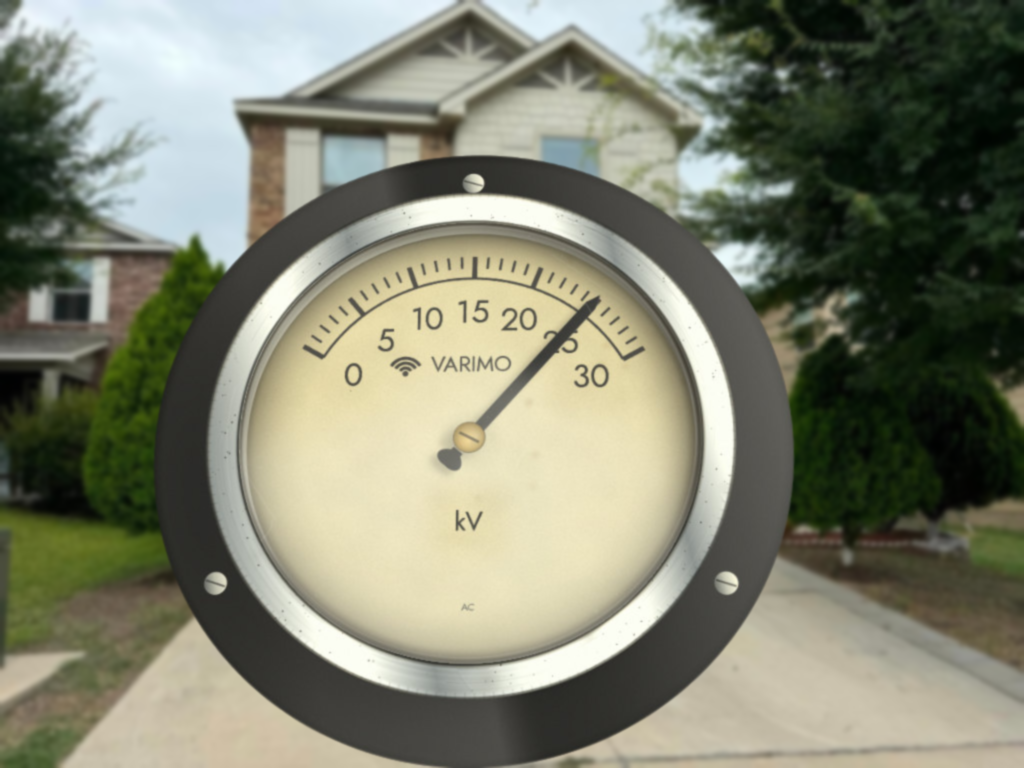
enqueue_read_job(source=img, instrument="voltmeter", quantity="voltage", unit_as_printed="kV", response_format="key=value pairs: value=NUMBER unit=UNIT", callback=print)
value=25 unit=kV
